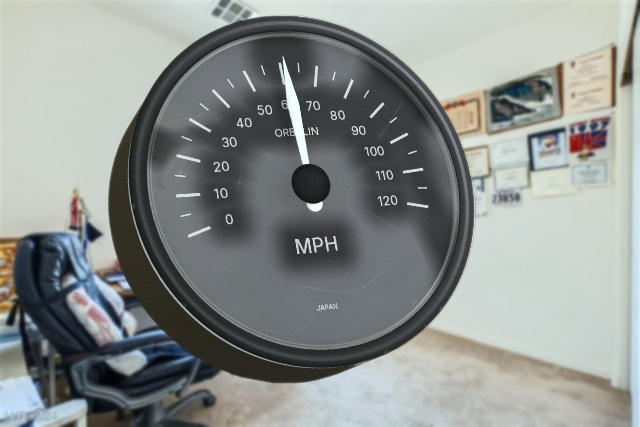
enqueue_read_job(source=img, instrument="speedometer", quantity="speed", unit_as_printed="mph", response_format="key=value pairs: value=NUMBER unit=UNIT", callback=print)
value=60 unit=mph
